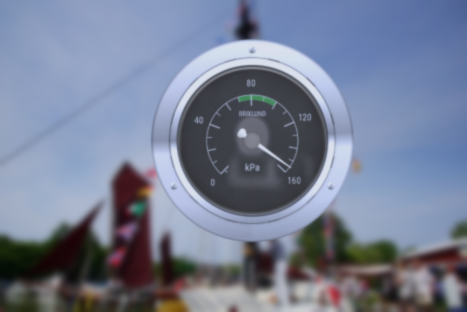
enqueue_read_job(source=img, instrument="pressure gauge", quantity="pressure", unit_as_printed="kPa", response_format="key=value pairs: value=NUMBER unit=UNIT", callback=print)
value=155 unit=kPa
